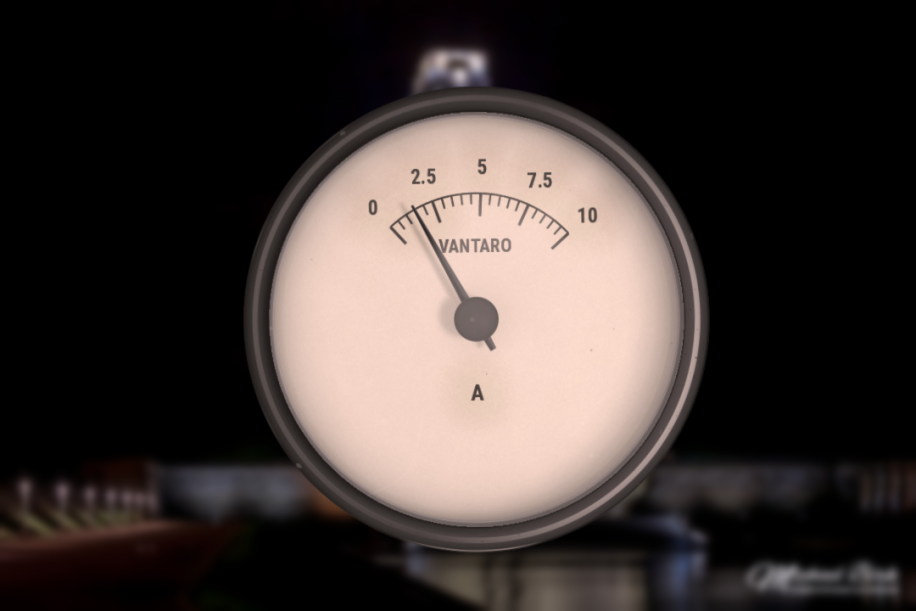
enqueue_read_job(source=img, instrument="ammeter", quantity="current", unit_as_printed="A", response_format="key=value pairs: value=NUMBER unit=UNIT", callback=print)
value=1.5 unit=A
